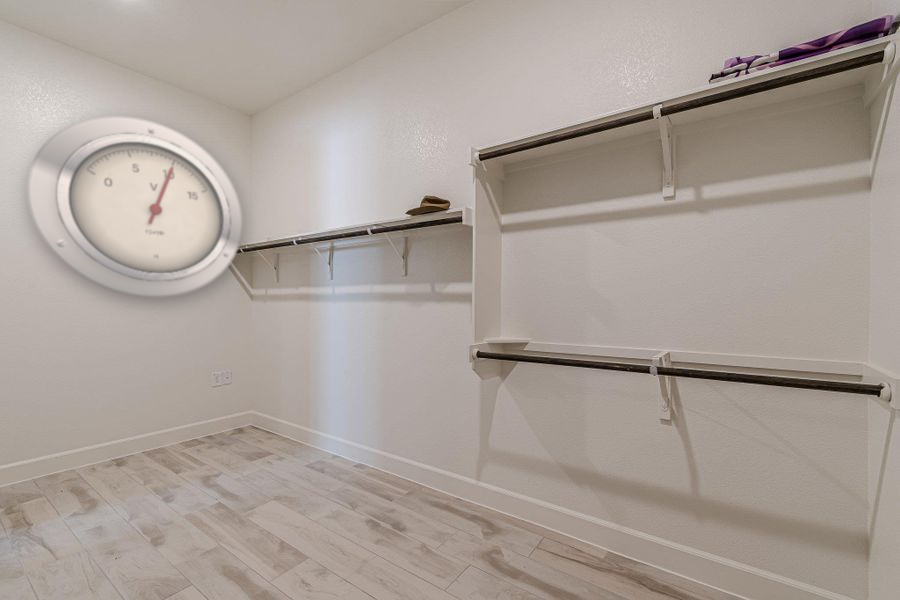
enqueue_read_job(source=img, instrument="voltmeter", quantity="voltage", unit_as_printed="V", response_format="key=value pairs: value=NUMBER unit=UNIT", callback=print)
value=10 unit=V
